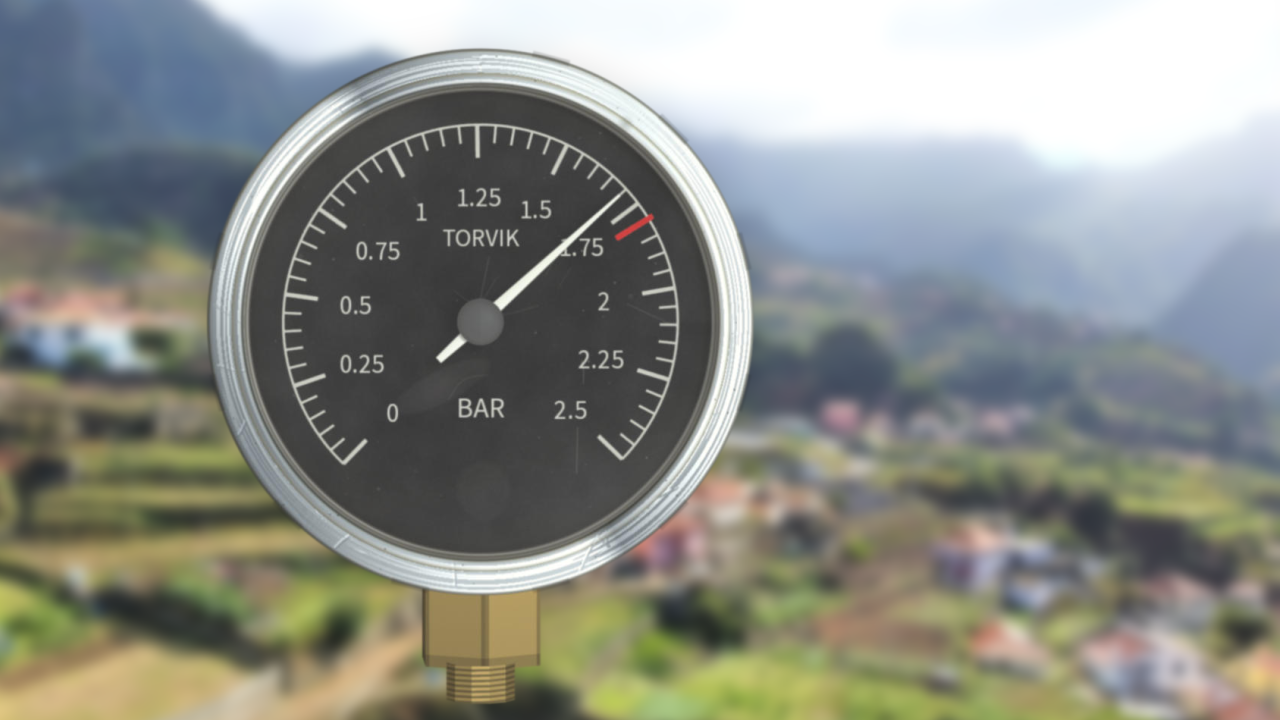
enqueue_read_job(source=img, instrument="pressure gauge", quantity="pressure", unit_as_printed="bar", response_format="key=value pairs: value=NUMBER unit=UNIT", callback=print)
value=1.7 unit=bar
